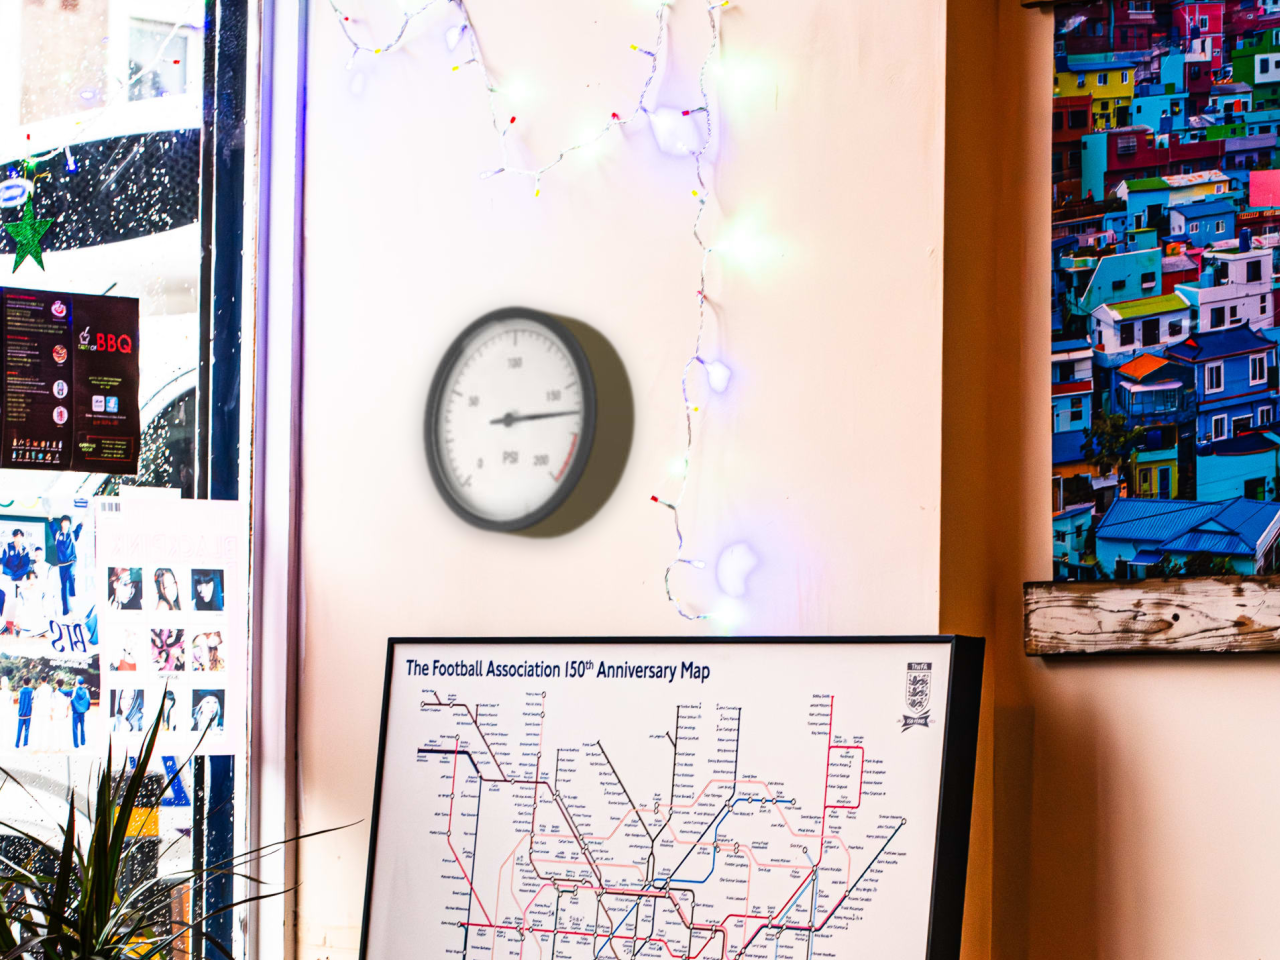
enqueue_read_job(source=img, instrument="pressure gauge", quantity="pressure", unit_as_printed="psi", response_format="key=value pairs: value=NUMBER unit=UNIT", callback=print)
value=165 unit=psi
